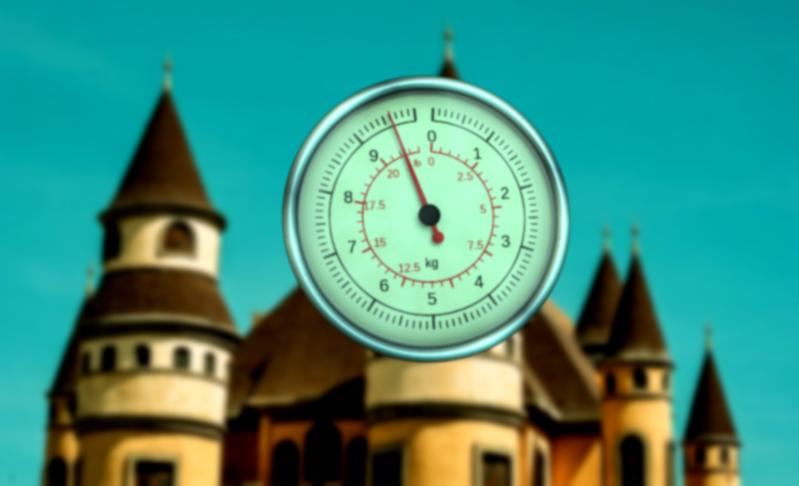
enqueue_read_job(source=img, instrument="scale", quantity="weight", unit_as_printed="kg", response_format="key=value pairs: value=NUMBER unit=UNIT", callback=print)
value=9.6 unit=kg
